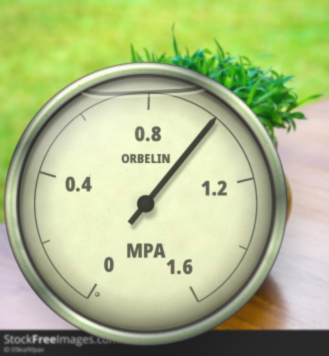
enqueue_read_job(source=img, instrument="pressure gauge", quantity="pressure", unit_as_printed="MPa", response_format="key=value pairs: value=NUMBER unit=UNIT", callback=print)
value=1 unit=MPa
